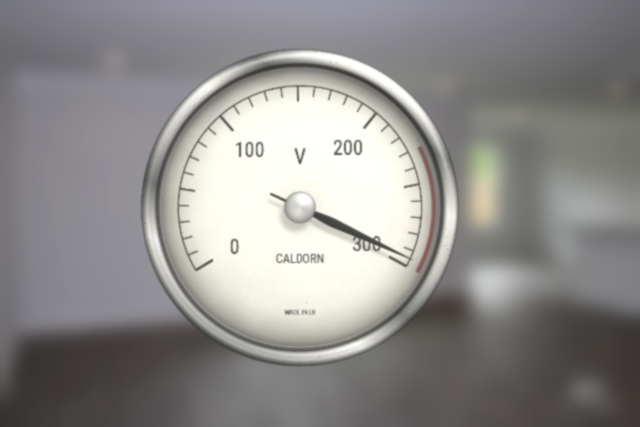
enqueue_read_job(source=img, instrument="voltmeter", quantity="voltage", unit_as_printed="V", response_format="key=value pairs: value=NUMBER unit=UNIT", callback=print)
value=295 unit=V
